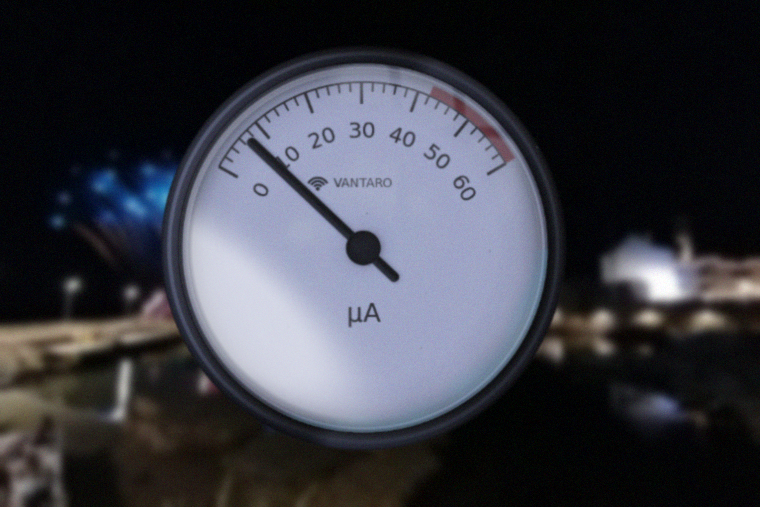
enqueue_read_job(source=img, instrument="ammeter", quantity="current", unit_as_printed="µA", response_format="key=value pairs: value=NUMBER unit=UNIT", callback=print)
value=7 unit=µA
